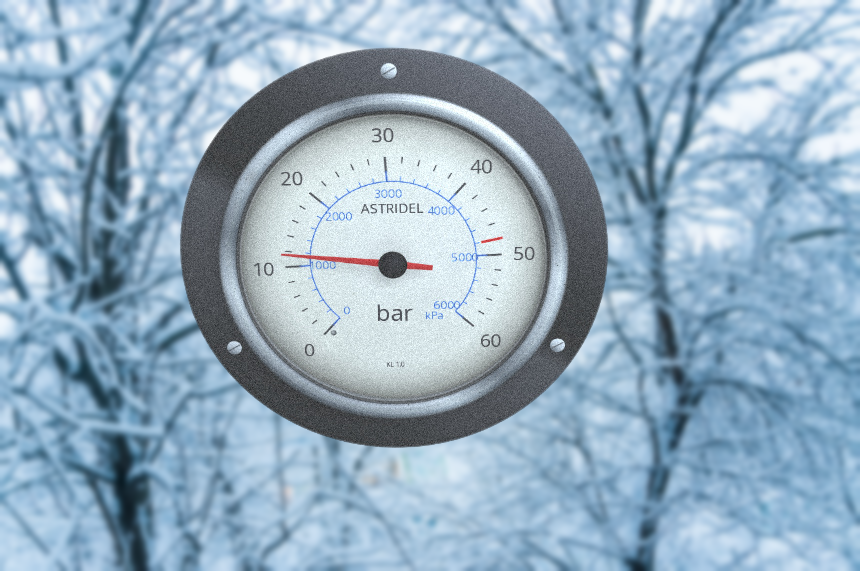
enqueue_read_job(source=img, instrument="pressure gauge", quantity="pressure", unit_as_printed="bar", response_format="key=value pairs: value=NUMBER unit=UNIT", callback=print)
value=12 unit=bar
